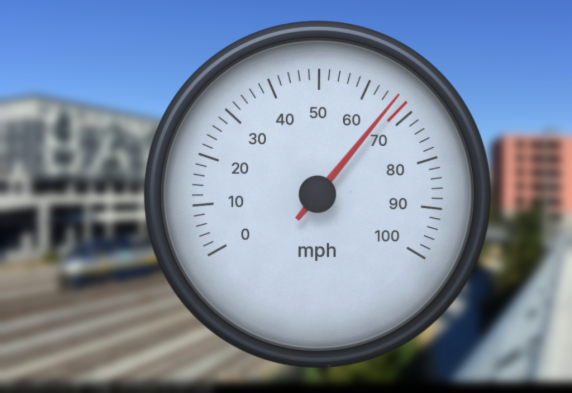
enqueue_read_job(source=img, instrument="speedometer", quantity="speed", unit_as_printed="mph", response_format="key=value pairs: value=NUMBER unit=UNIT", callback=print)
value=66 unit=mph
